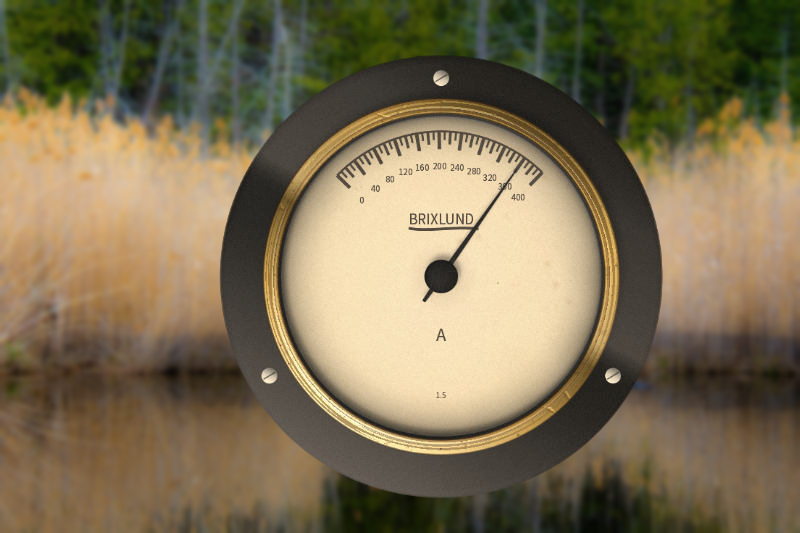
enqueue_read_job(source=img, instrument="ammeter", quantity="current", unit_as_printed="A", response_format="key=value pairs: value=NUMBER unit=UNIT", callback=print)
value=360 unit=A
